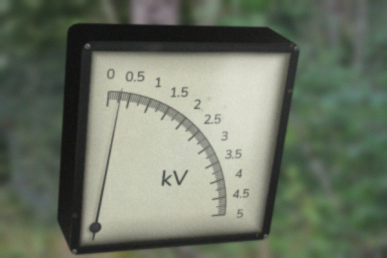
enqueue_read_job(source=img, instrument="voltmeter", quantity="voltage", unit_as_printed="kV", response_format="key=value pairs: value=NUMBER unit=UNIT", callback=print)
value=0.25 unit=kV
